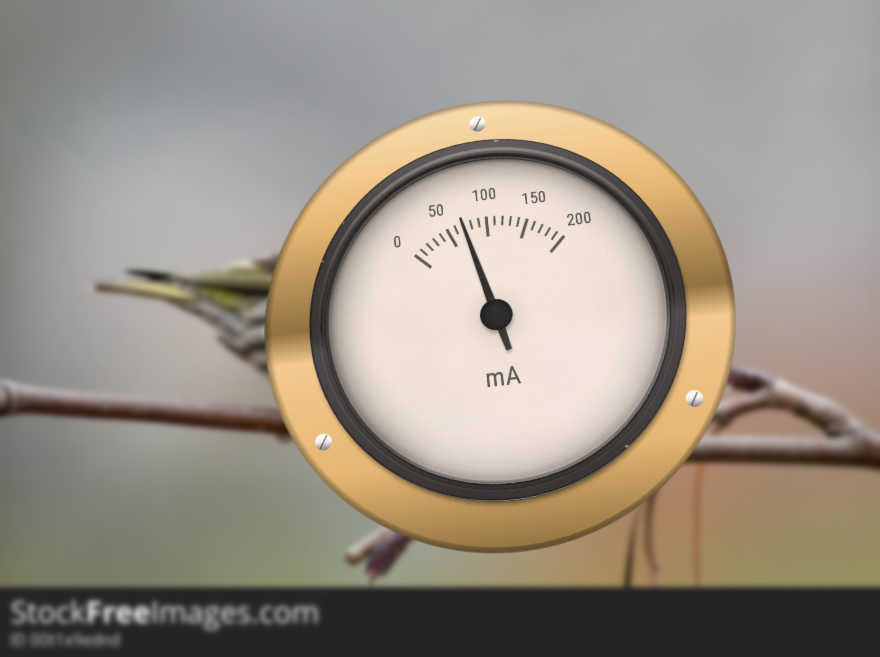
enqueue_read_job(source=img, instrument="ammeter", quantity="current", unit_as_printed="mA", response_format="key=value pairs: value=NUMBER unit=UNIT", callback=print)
value=70 unit=mA
